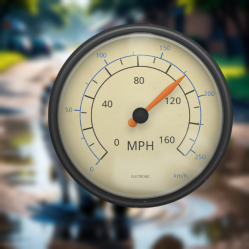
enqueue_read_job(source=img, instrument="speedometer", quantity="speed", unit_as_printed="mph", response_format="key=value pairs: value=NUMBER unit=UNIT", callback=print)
value=110 unit=mph
